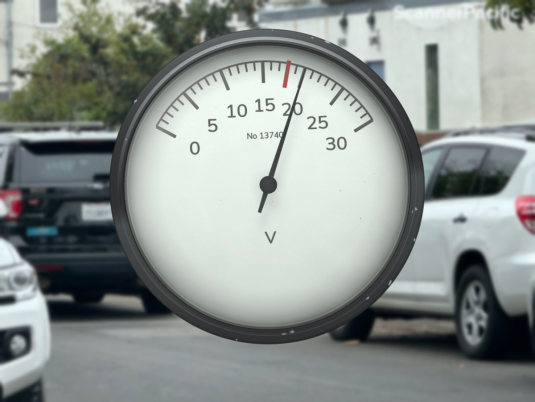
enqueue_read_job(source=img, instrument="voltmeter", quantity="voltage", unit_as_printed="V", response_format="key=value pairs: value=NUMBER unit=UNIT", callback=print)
value=20 unit=V
